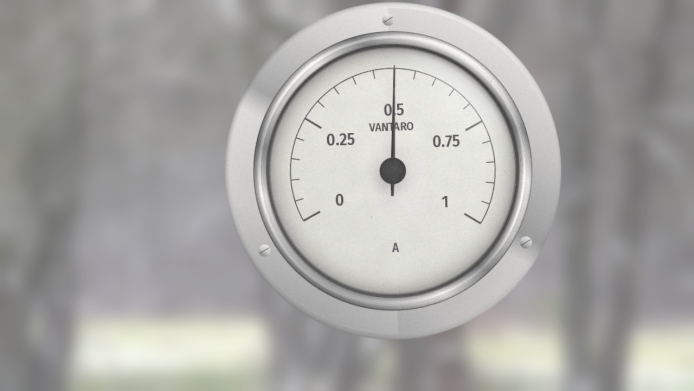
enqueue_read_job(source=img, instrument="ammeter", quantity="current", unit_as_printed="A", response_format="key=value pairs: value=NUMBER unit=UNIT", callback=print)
value=0.5 unit=A
